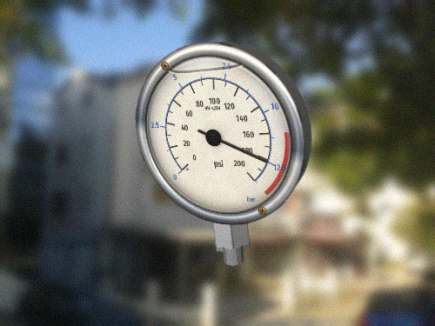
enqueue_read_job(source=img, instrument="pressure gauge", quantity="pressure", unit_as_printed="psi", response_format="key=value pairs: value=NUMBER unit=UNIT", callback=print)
value=180 unit=psi
